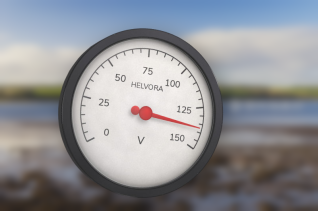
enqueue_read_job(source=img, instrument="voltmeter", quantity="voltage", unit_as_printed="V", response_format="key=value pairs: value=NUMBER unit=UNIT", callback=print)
value=137.5 unit=V
